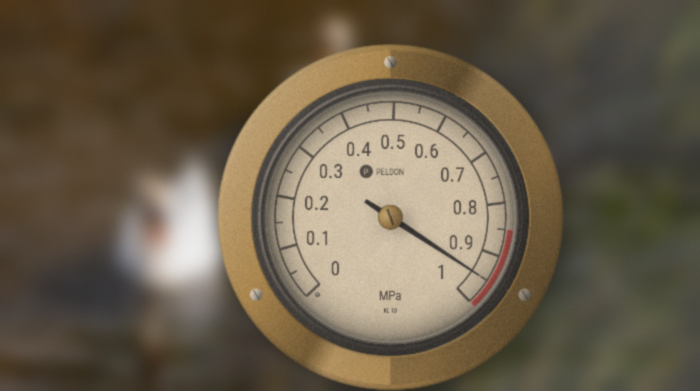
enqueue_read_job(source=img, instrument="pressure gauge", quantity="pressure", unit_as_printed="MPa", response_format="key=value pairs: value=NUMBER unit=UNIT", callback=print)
value=0.95 unit=MPa
